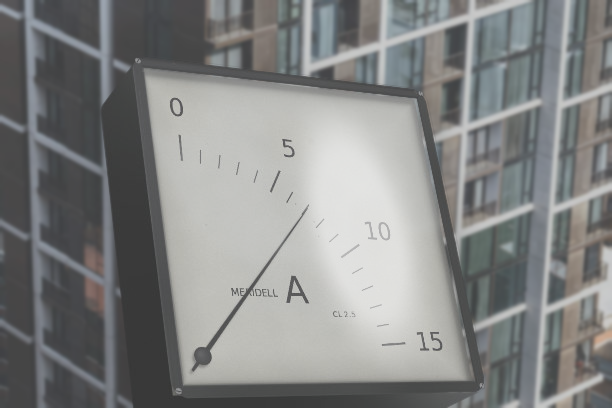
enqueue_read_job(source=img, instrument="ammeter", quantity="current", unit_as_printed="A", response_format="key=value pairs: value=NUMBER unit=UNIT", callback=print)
value=7 unit=A
